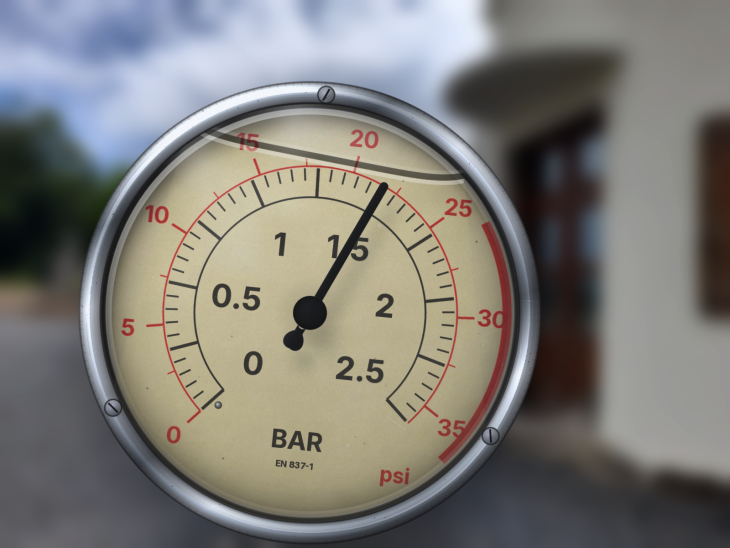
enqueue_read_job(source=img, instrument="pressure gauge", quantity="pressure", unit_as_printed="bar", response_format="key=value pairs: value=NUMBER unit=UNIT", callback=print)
value=1.5 unit=bar
